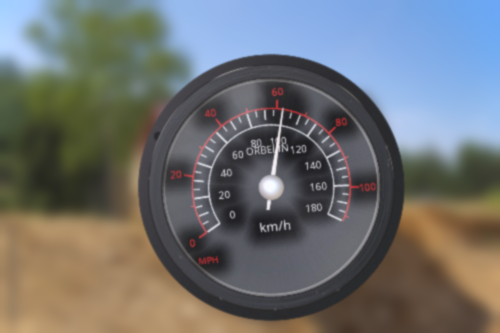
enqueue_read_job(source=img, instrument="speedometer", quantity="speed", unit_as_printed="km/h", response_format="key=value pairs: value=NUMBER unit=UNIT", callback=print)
value=100 unit=km/h
